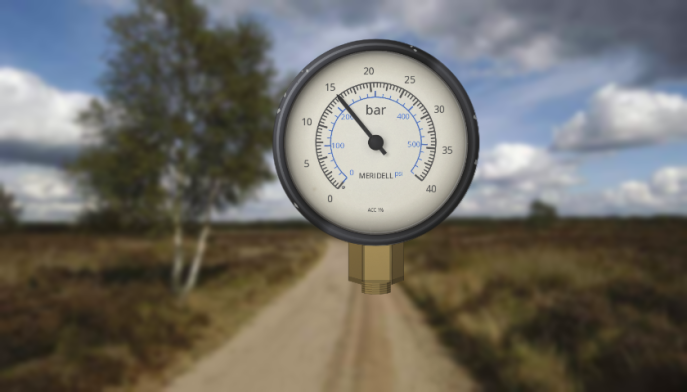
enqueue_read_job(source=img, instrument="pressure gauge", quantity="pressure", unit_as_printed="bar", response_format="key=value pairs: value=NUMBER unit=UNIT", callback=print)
value=15 unit=bar
